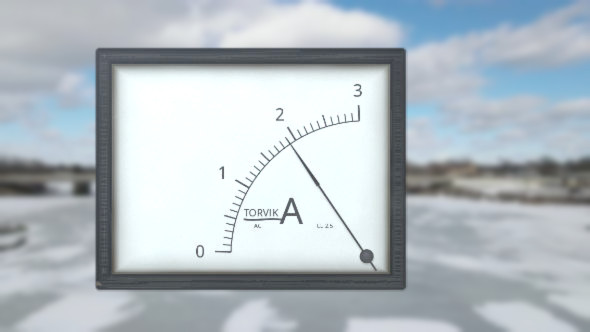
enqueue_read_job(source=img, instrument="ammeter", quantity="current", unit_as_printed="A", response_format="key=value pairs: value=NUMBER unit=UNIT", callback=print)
value=1.9 unit=A
